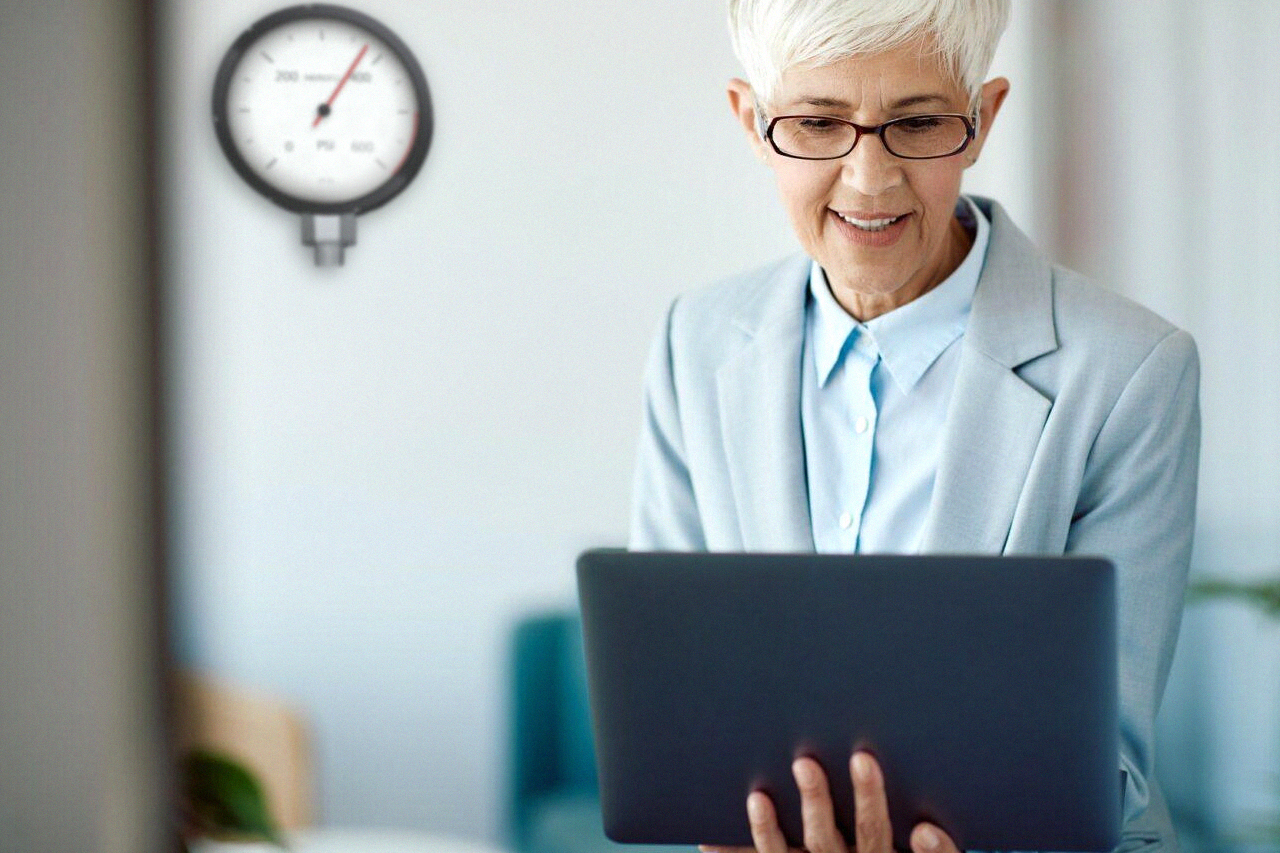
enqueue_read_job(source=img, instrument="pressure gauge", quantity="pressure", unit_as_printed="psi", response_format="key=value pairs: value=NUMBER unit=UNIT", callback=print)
value=375 unit=psi
